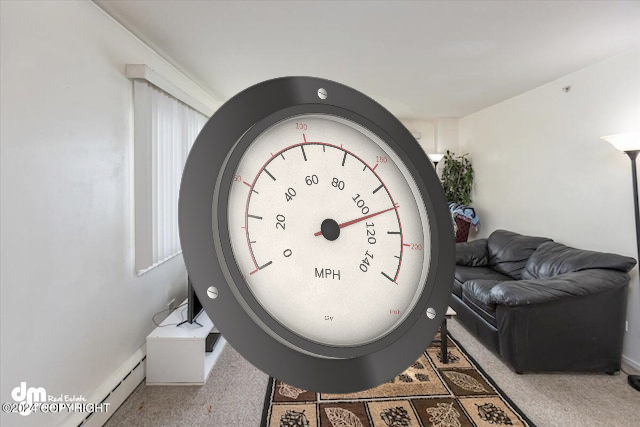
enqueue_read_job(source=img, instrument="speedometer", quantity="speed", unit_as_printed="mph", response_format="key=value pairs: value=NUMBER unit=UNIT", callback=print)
value=110 unit=mph
